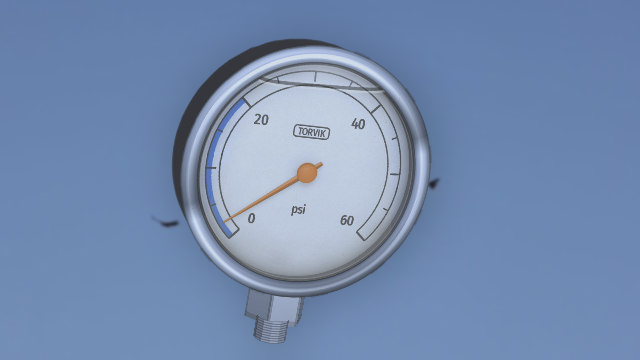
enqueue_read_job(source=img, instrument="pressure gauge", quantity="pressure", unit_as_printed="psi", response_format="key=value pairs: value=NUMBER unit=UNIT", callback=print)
value=2.5 unit=psi
